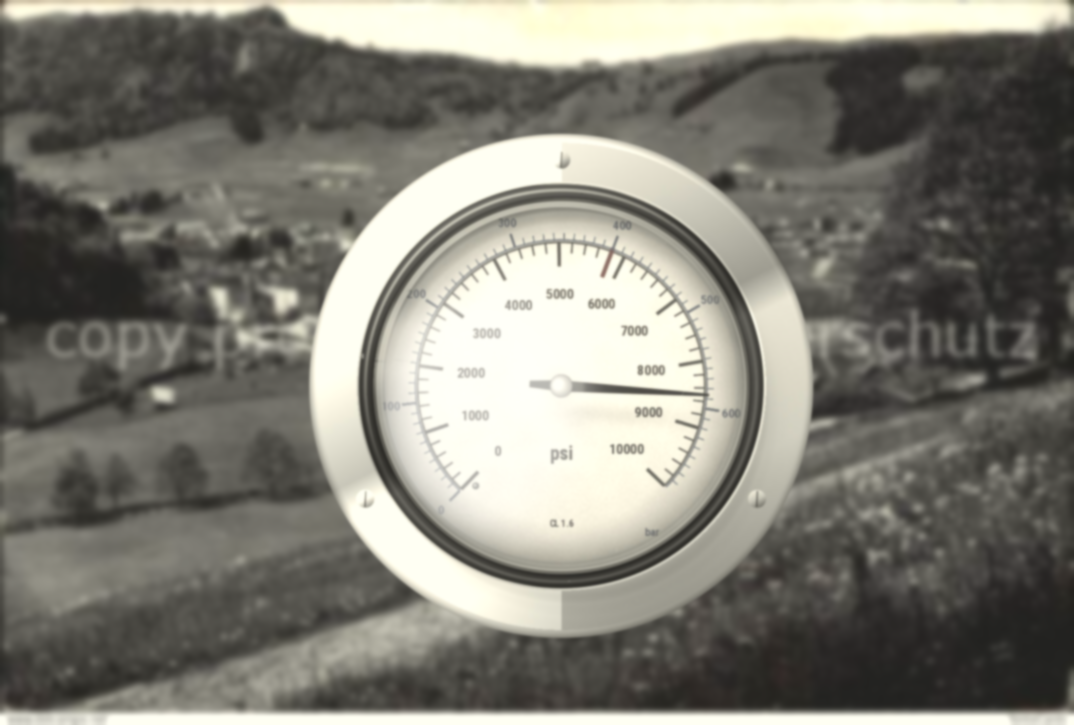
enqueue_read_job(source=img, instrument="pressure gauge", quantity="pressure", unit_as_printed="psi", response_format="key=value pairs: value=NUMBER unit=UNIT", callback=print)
value=8500 unit=psi
